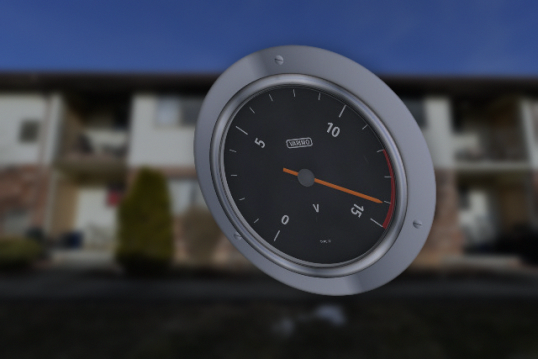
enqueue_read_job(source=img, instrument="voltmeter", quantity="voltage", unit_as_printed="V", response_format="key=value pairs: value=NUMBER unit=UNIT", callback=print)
value=14 unit=V
